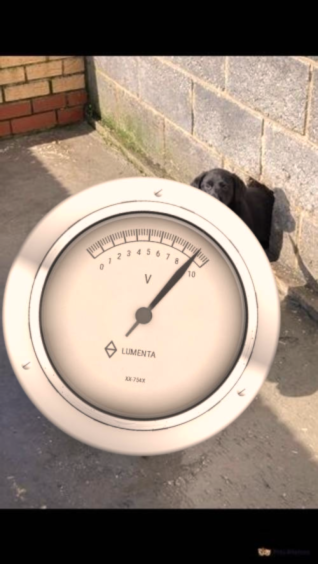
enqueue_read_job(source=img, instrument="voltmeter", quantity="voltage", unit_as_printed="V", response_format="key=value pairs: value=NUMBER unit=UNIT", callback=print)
value=9 unit=V
